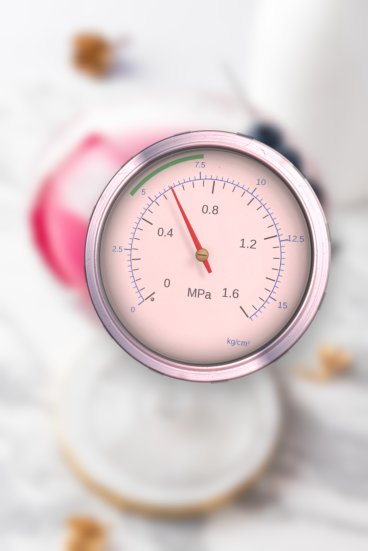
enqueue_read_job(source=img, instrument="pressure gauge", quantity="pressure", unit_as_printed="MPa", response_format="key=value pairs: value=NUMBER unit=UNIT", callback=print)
value=0.6 unit=MPa
